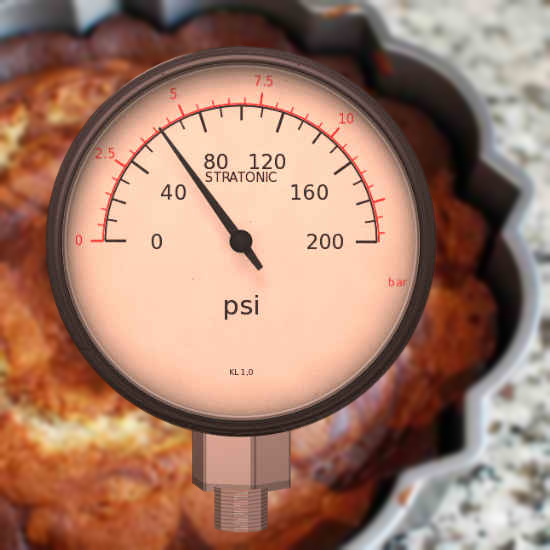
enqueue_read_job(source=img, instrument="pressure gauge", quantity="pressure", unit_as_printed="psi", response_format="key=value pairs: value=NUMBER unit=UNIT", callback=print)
value=60 unit=psi
